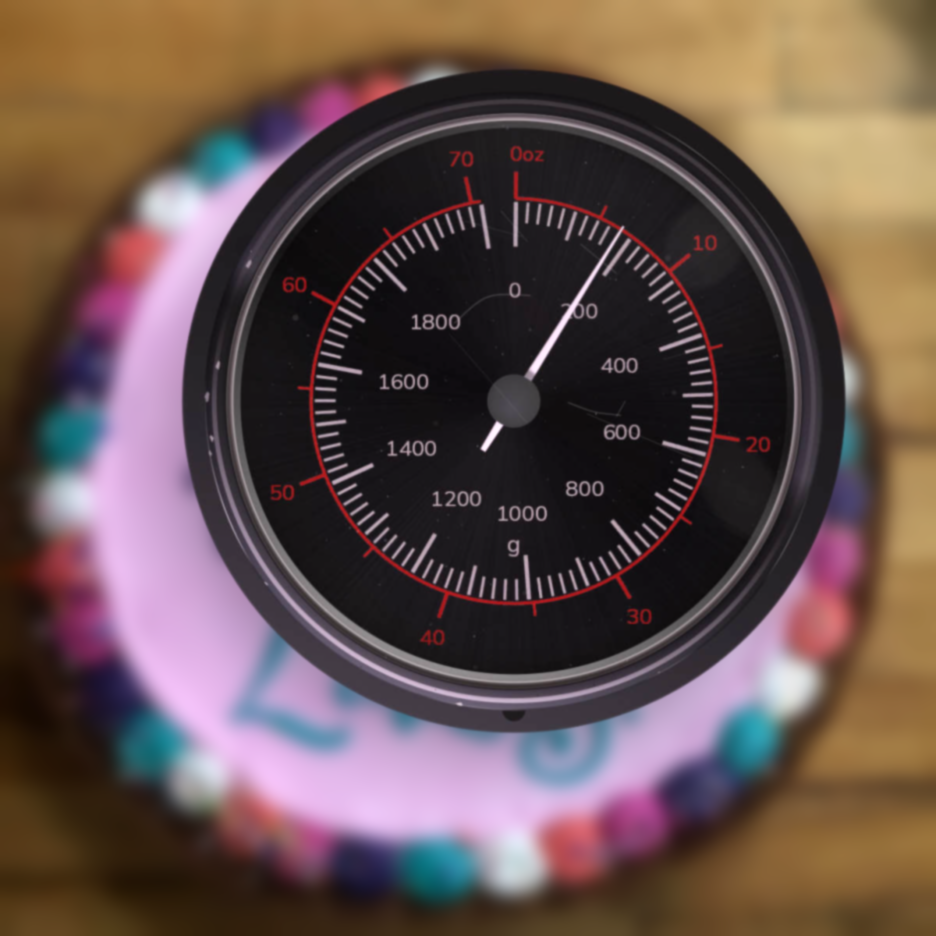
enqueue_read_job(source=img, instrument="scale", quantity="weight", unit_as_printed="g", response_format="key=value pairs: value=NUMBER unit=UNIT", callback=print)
value=180 unit=g
